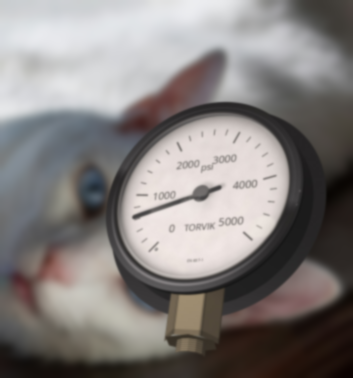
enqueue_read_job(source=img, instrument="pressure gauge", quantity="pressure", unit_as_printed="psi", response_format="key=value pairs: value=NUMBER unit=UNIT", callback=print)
value=600 unit=psi
